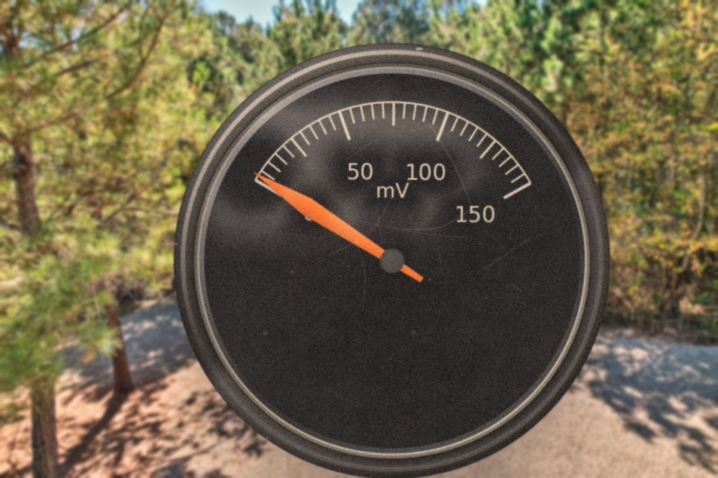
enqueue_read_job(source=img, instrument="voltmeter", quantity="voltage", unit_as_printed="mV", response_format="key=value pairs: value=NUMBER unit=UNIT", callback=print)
value=2.5 unit=mV
